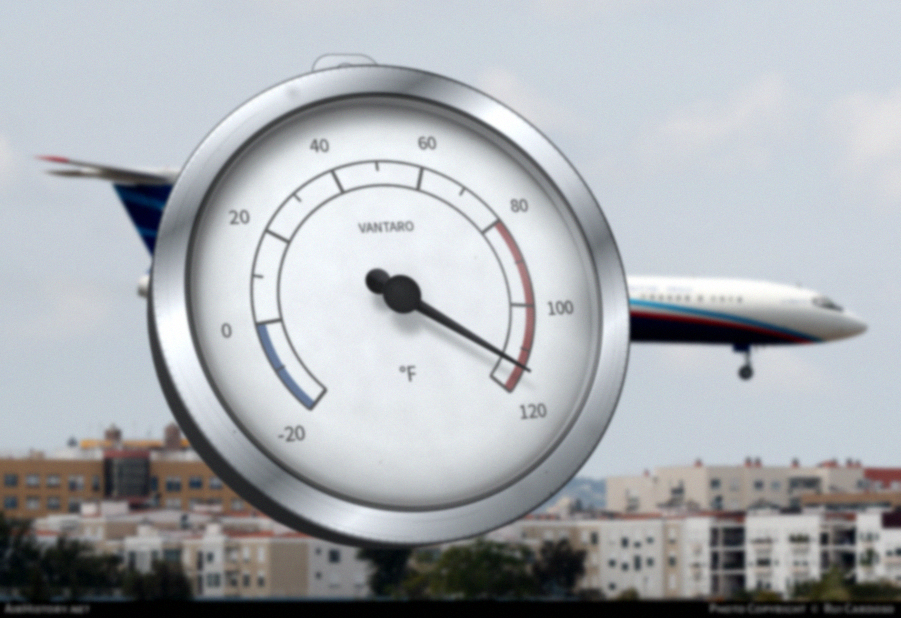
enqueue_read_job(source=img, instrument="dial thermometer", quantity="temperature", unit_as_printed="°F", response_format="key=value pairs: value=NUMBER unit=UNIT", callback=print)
value=115 unit=°F
